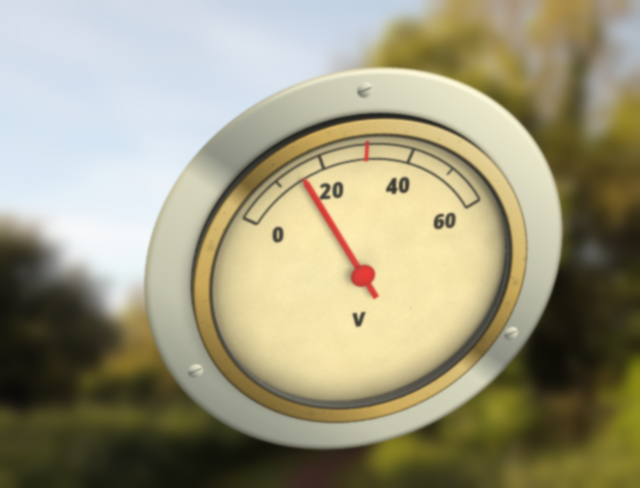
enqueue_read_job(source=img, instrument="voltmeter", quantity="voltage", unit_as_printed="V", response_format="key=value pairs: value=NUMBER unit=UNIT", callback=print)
value=15 unit=V
